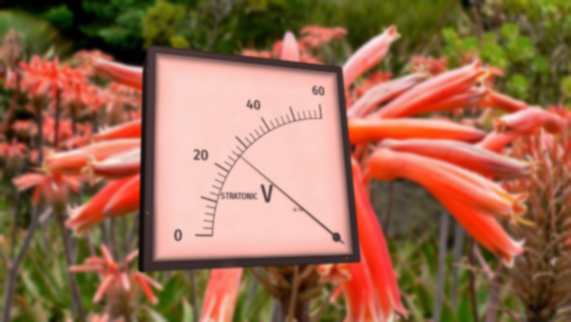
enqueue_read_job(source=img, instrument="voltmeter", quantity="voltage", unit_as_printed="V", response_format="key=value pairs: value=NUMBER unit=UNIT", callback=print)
value=26 unit=V
